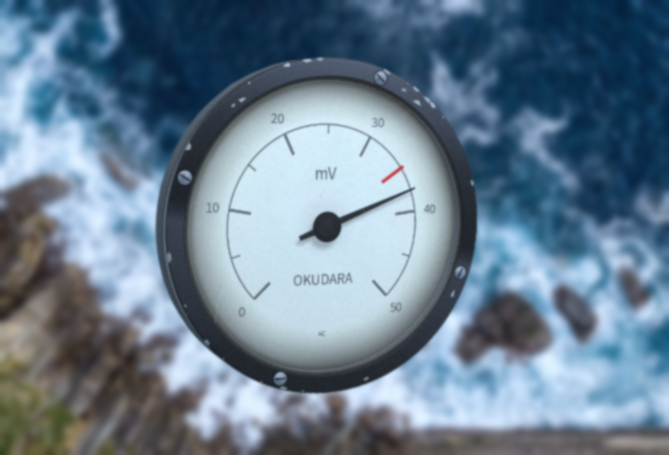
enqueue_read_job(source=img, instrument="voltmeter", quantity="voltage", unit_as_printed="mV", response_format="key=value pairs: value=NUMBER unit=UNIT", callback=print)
value=37.5 unit=mV
